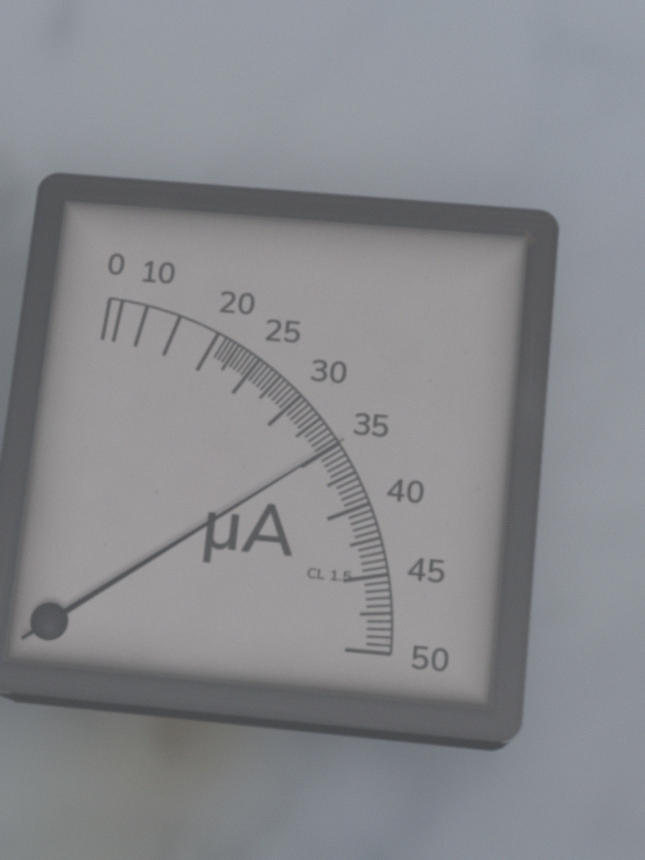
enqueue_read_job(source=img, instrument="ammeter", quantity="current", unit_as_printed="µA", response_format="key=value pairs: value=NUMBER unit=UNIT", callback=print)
value=35 unit=µA
